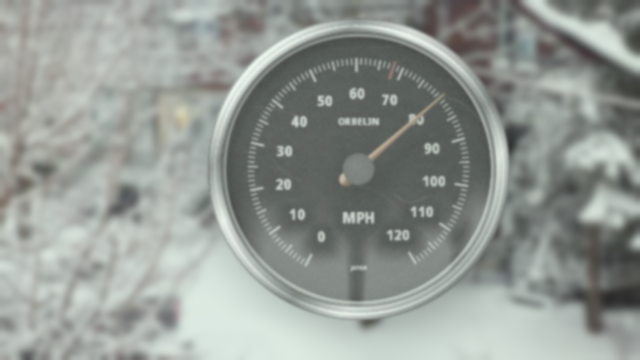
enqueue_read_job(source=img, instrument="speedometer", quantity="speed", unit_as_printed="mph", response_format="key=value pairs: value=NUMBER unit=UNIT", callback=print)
value=80 unit=mph
